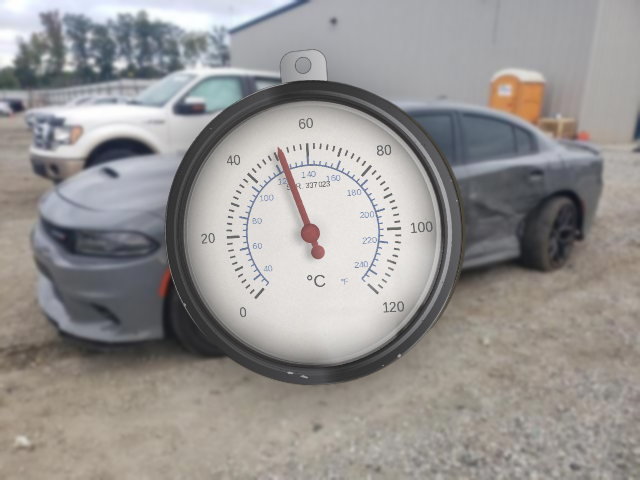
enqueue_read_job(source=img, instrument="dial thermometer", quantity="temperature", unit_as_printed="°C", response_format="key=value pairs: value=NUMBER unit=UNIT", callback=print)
value=52 unit=°C
